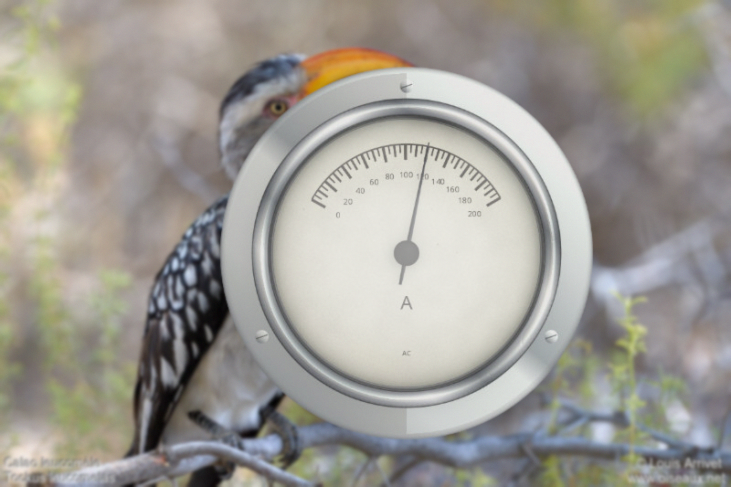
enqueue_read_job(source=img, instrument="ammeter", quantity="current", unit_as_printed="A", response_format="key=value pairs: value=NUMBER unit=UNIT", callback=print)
value=120 unit=A
